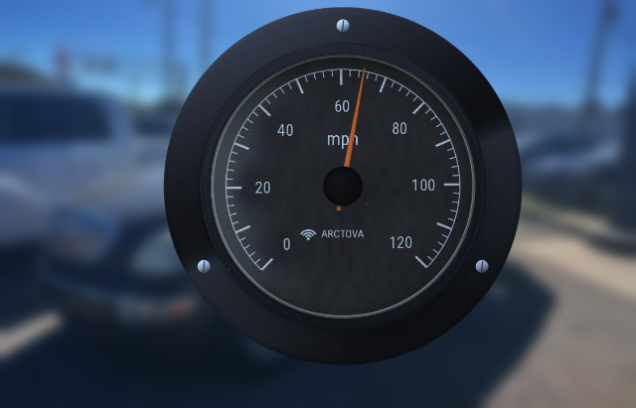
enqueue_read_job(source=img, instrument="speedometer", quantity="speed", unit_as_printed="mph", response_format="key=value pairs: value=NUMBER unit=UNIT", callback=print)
value=65 unit=mph
